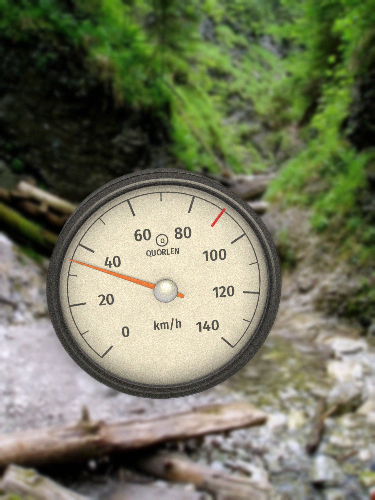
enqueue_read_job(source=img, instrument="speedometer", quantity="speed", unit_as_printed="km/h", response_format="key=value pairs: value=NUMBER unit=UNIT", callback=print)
value=35 unit=km/h
